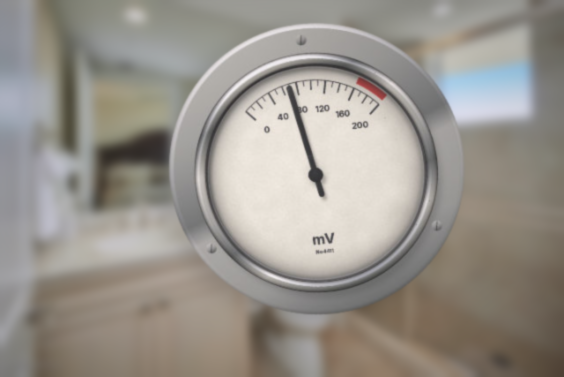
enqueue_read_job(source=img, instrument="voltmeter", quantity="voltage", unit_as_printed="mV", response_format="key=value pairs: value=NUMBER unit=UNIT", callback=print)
value=70 unit=mV
